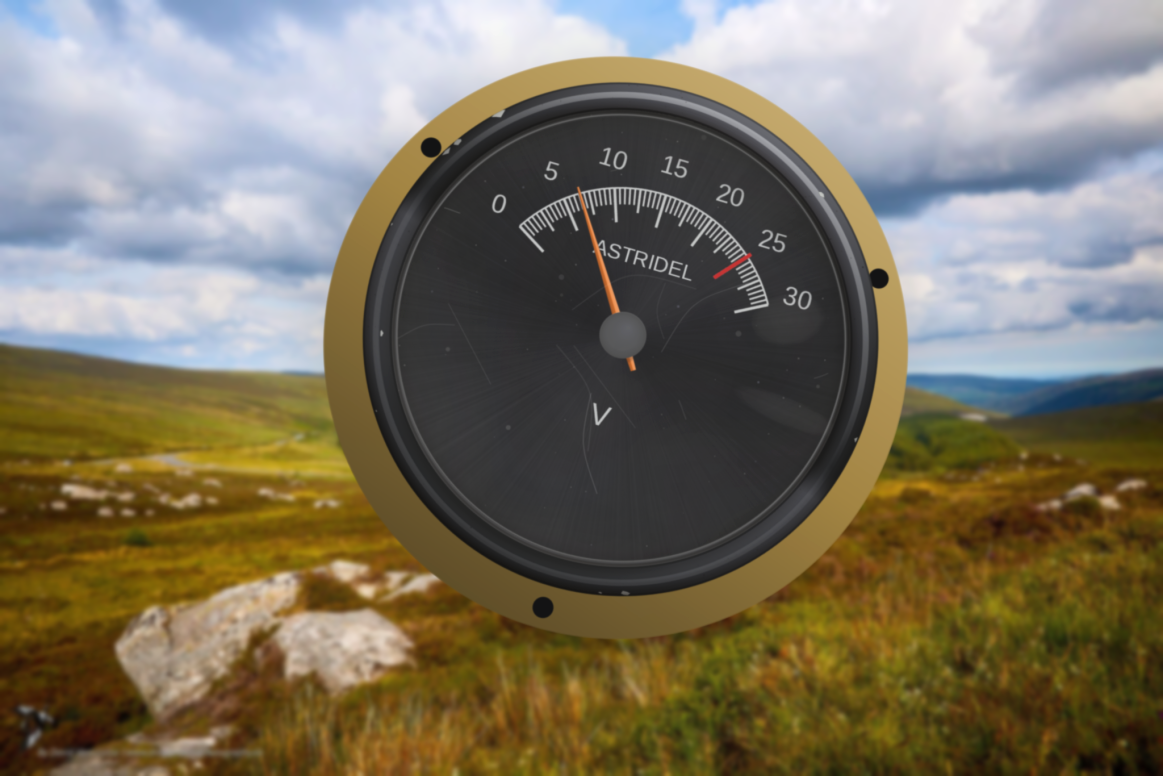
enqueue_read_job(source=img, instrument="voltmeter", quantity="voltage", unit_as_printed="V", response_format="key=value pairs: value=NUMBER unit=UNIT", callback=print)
value=6.5 unit=V
